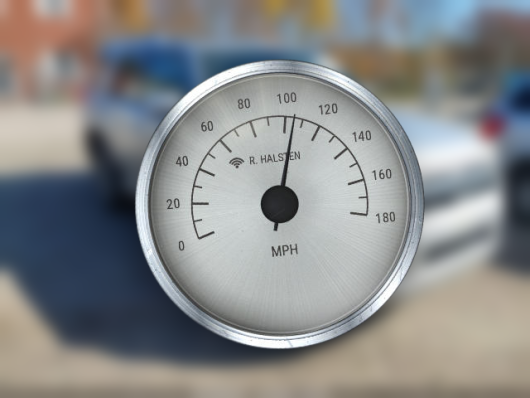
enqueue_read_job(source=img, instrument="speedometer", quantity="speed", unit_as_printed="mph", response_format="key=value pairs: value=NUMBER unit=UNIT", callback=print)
value=105 unit=mph
